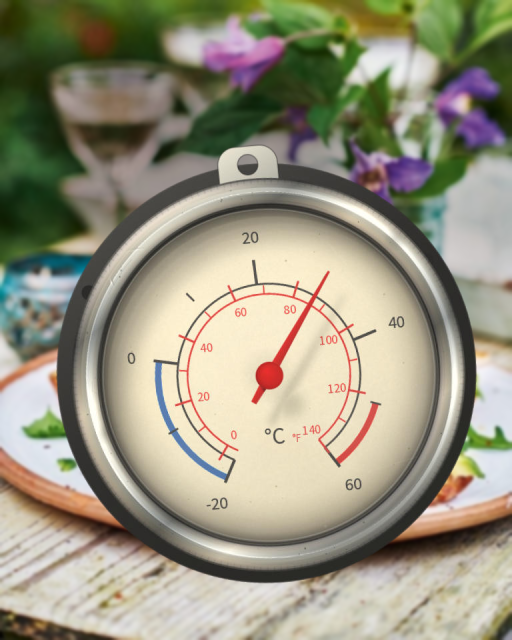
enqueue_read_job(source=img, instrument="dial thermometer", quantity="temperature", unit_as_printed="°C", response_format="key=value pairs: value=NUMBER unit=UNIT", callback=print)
value=30 unit=°C
